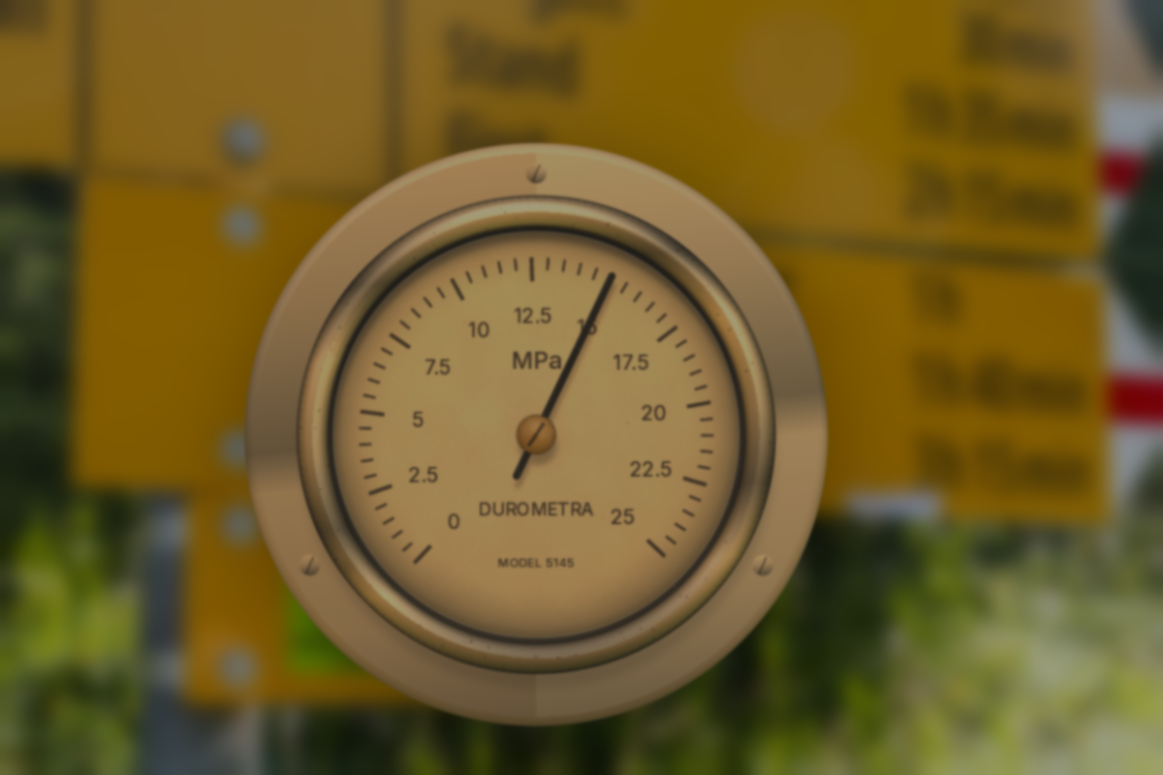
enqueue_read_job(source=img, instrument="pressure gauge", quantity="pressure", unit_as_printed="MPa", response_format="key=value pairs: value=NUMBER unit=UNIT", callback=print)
value=15 unit=MPa
